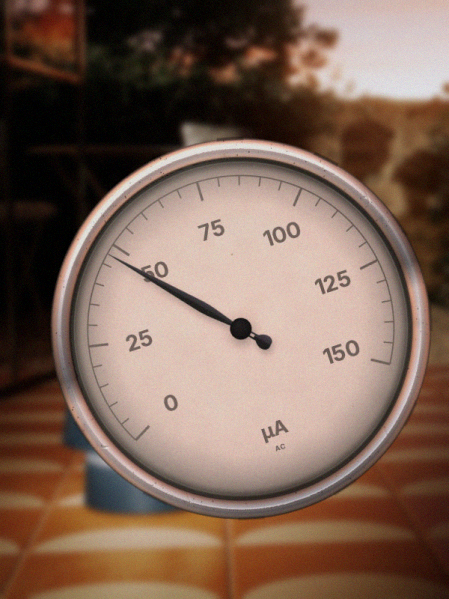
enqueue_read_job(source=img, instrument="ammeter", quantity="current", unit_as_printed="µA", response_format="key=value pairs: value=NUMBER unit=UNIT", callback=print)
value=47.5 unit=µA
